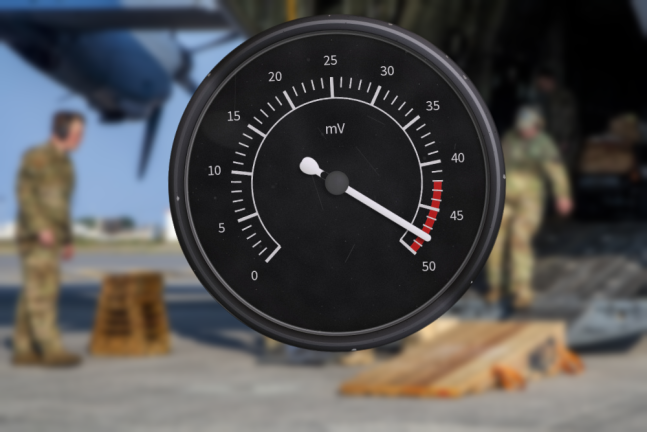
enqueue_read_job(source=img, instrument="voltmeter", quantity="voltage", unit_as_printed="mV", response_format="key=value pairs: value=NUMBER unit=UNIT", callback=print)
value=48 unit=mV
